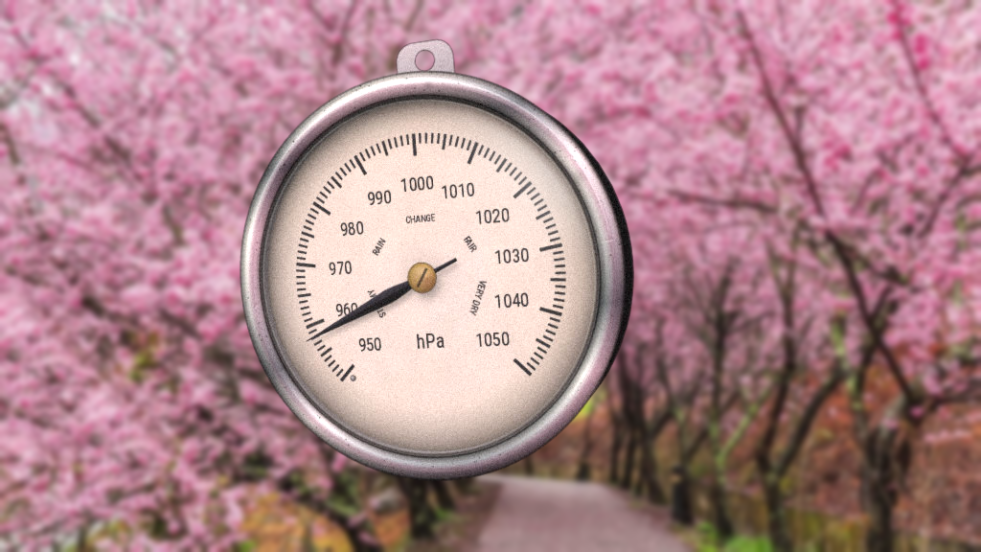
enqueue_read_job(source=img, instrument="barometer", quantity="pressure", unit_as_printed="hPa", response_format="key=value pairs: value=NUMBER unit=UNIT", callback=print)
value=958 unit=hPa
